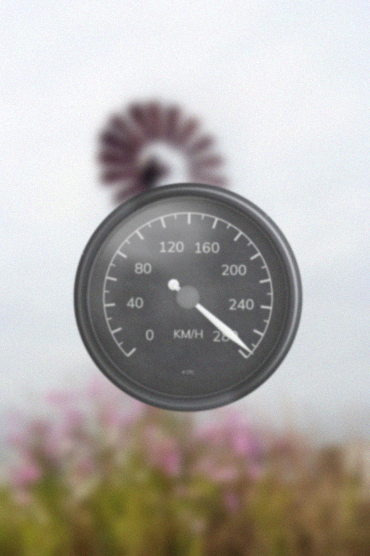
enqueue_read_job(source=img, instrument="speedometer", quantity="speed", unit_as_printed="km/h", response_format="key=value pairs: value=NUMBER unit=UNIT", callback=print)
value=275 unit=km/h
